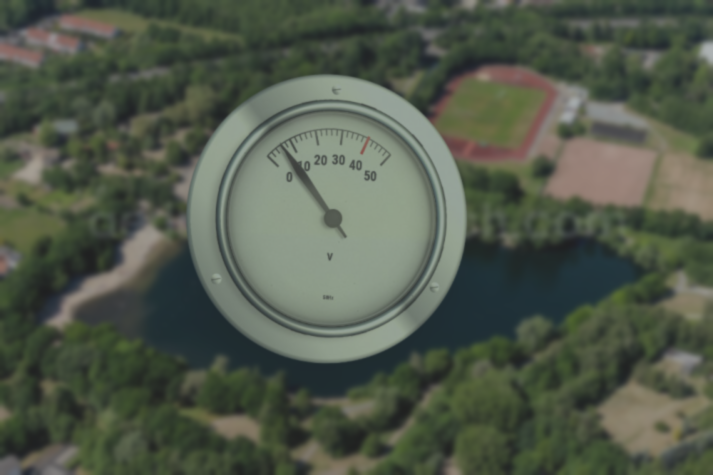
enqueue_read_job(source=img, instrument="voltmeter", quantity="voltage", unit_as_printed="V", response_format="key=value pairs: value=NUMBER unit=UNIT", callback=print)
value=6 unit=V
